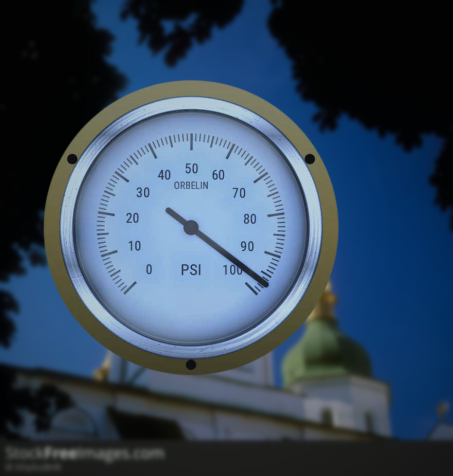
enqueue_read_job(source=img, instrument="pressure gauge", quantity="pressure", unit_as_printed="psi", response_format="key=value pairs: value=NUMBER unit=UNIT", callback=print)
value=97 unit=psi
